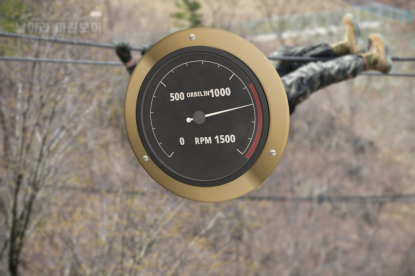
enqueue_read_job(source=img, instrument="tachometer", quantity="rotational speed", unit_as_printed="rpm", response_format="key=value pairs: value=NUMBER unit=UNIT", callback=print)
value=1200 unit=rpm
